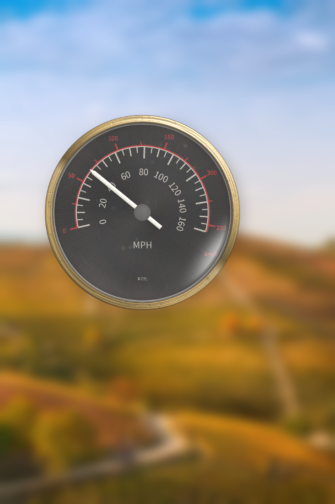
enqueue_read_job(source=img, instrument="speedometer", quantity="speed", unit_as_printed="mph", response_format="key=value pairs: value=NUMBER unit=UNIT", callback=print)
value=40 unit=mph
